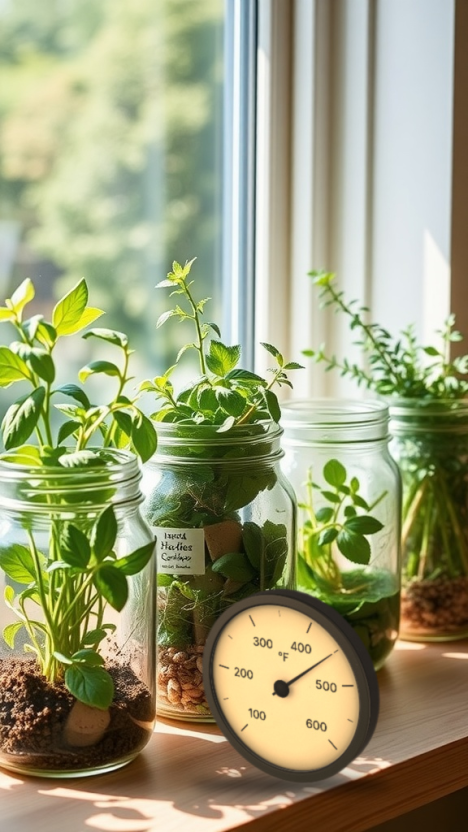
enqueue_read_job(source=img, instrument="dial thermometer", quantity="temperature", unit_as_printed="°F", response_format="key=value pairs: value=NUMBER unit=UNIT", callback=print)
value=450 unit=°F
